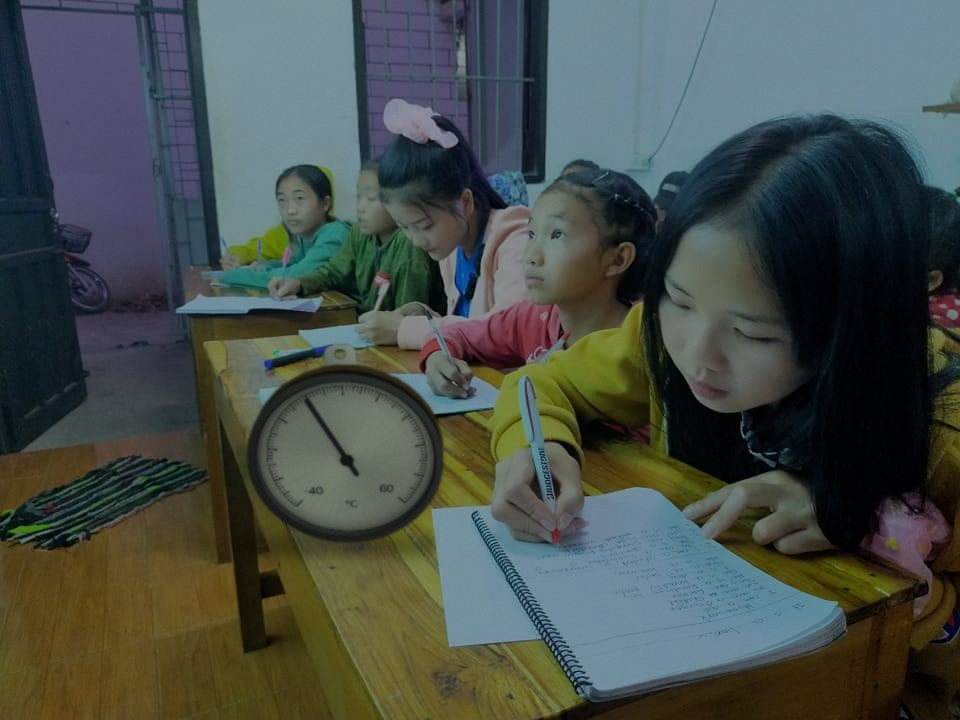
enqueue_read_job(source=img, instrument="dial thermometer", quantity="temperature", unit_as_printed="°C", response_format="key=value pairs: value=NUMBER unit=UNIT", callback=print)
value=0 unit=°C
